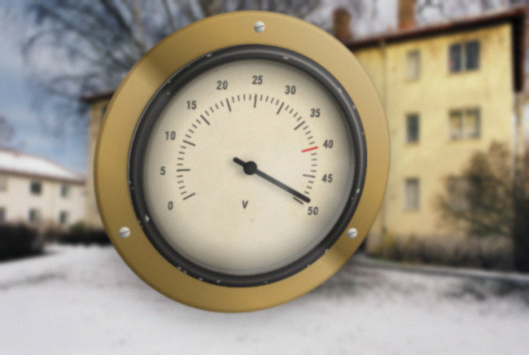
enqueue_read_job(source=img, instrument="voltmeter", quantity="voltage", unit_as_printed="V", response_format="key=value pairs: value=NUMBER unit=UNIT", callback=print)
value=49 unit=V
